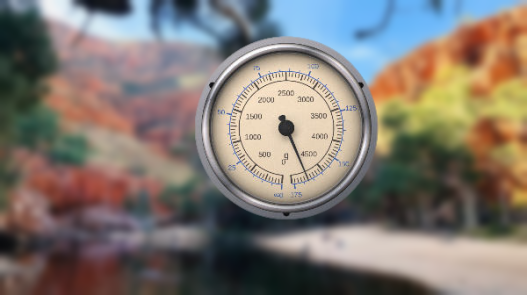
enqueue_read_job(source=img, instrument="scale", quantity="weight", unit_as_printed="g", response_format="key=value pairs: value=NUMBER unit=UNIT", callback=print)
value=4750 unit=g
